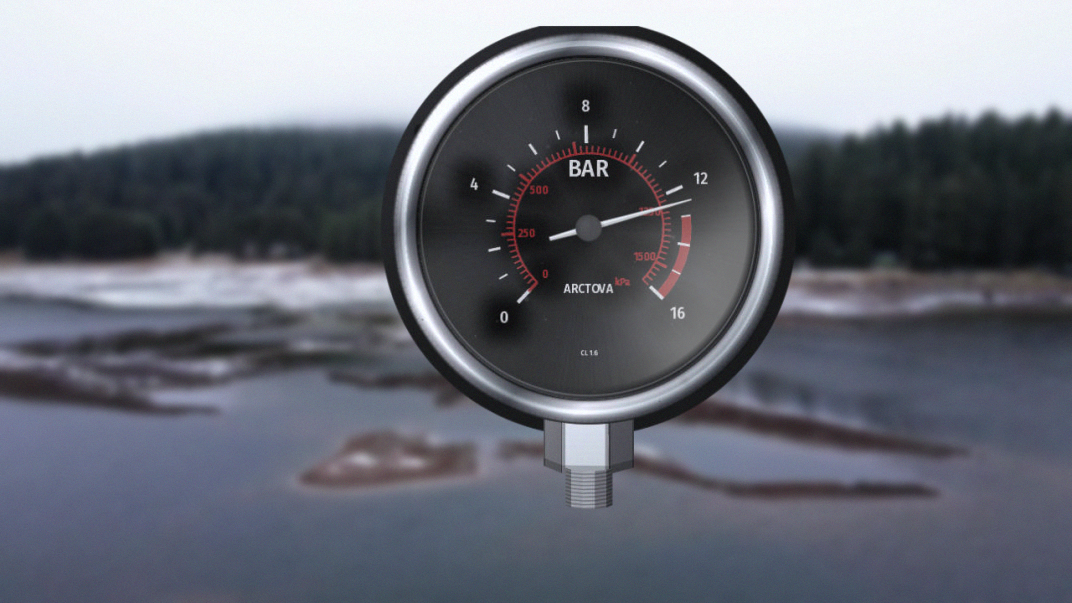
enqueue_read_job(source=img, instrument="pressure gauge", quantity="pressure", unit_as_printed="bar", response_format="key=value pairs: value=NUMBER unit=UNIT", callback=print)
value=12.5 unit=bar
